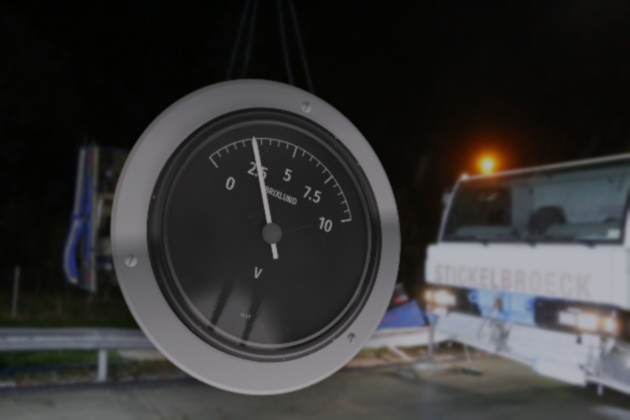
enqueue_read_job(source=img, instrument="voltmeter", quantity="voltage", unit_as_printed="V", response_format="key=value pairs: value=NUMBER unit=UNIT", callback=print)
value=2.5 unit=V
